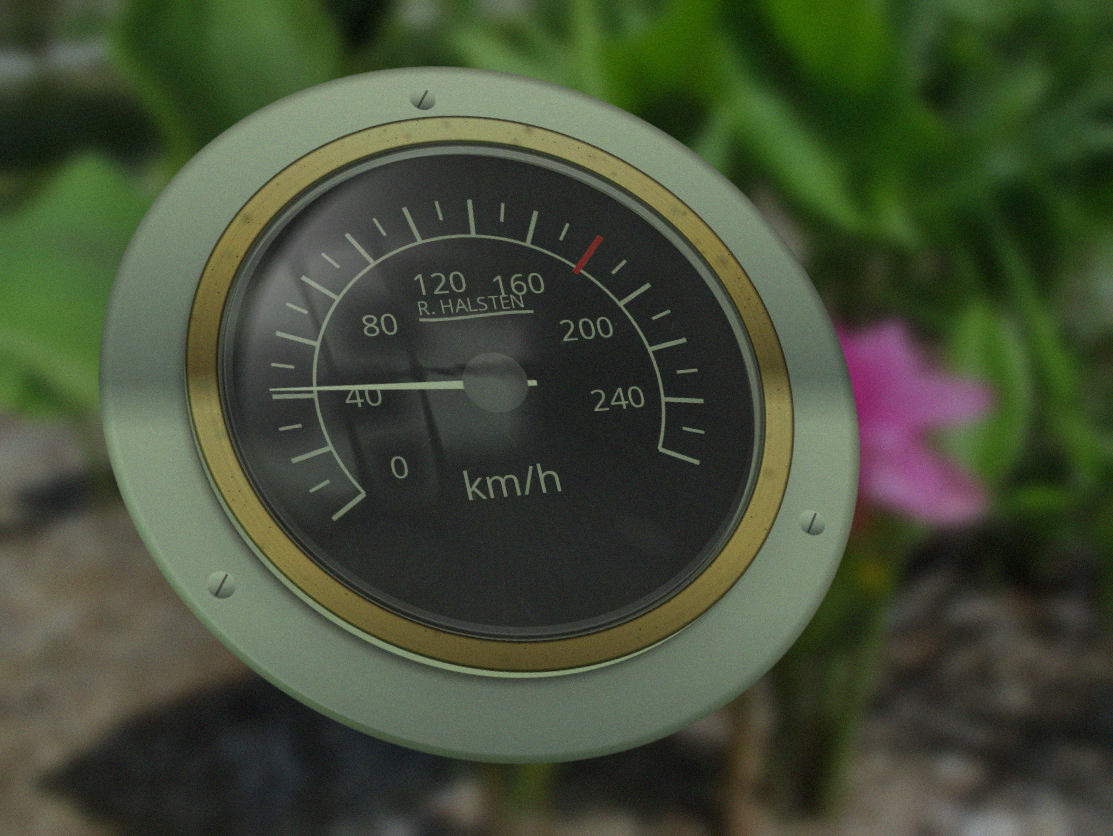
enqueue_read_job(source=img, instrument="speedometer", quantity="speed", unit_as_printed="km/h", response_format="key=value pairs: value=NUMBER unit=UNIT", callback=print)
value=40 unit=km/h
